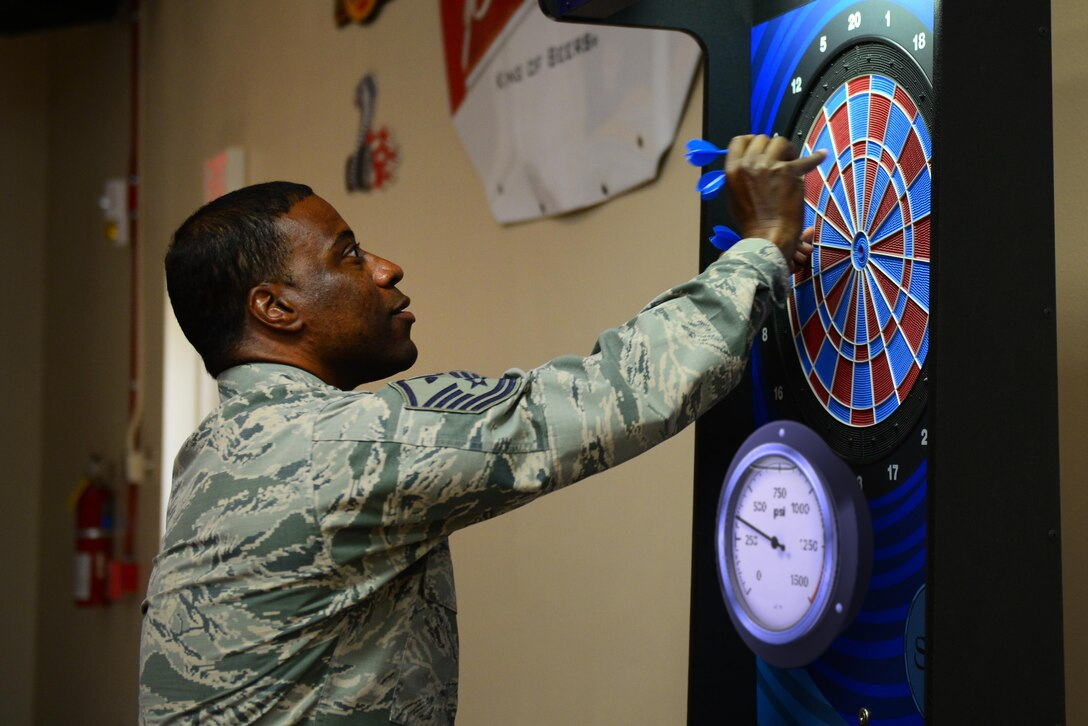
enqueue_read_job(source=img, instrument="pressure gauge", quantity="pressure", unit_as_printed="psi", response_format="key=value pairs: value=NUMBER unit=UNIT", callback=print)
value=350 unit=psi
